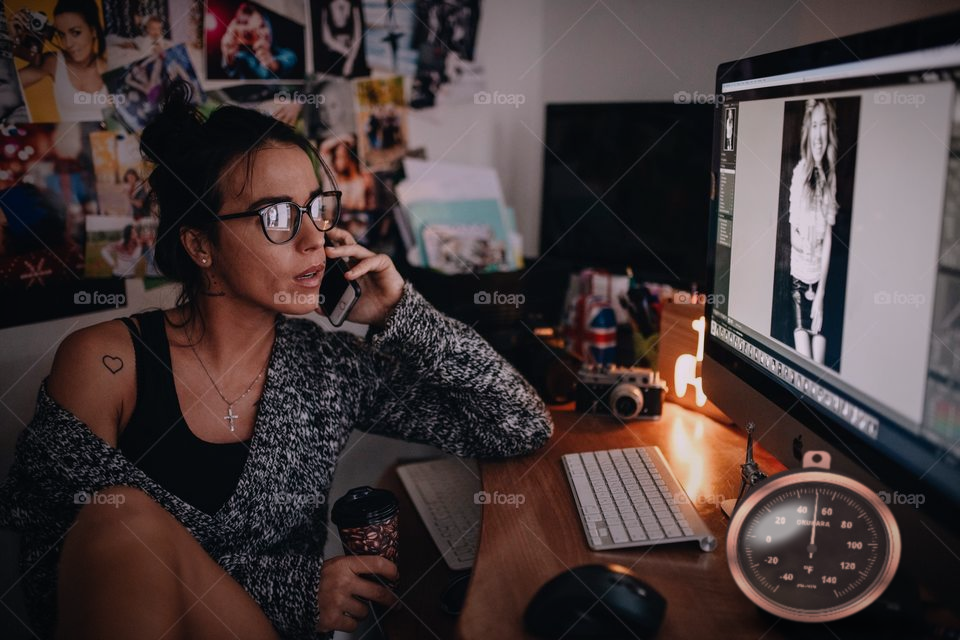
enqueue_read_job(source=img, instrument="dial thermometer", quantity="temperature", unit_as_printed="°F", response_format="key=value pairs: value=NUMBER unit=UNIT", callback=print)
value=50 unit=°F
